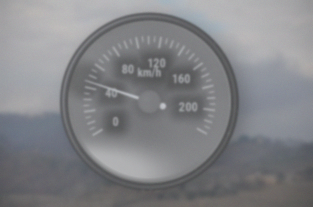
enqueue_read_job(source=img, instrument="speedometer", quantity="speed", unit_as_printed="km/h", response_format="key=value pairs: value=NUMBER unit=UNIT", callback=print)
value=45 unit=km/h
